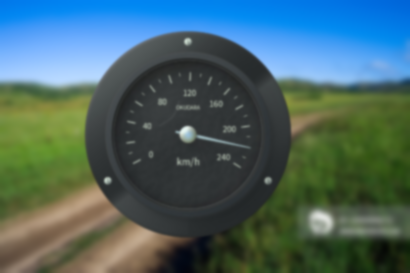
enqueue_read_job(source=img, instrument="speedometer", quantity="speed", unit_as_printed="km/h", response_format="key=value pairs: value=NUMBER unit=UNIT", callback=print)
value=220 unit=km/h
